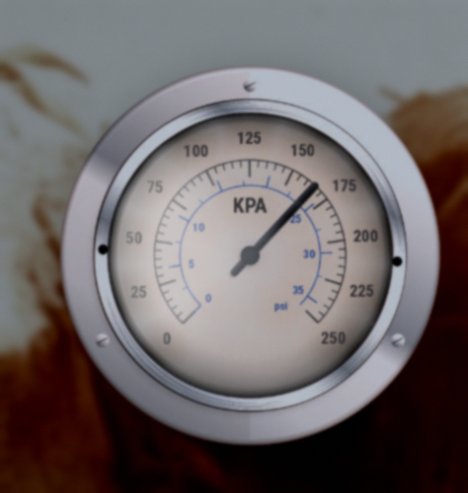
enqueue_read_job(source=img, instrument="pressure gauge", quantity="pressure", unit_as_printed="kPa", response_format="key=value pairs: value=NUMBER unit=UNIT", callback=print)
value=165 unit=kPa
